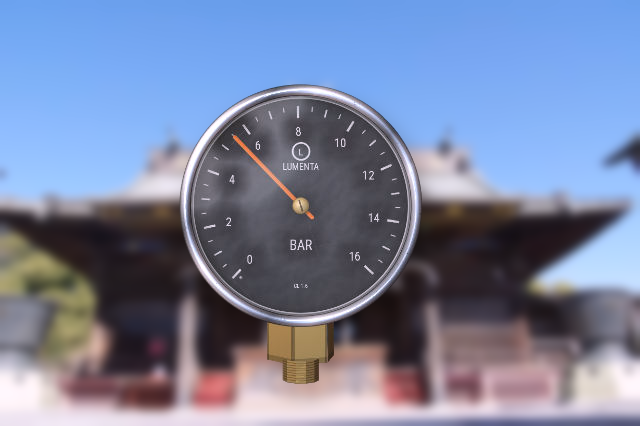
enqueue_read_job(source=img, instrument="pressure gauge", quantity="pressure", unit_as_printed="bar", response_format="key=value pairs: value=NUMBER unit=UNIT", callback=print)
value=5.5 unit=bar
